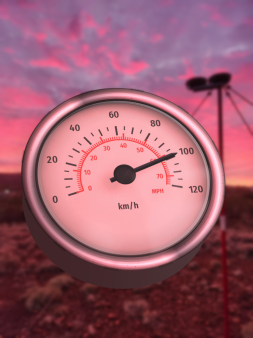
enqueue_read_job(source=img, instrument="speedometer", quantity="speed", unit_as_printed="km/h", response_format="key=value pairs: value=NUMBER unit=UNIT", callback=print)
value=100 unit=km/h
